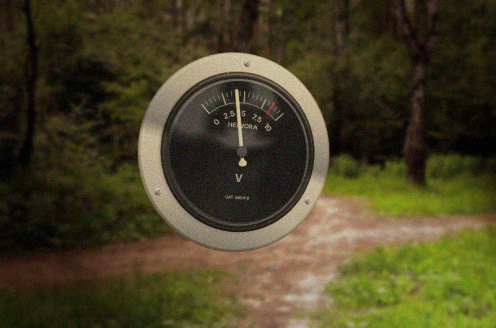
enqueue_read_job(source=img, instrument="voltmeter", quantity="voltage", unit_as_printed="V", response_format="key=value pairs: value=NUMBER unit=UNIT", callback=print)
value=4 unit=V
